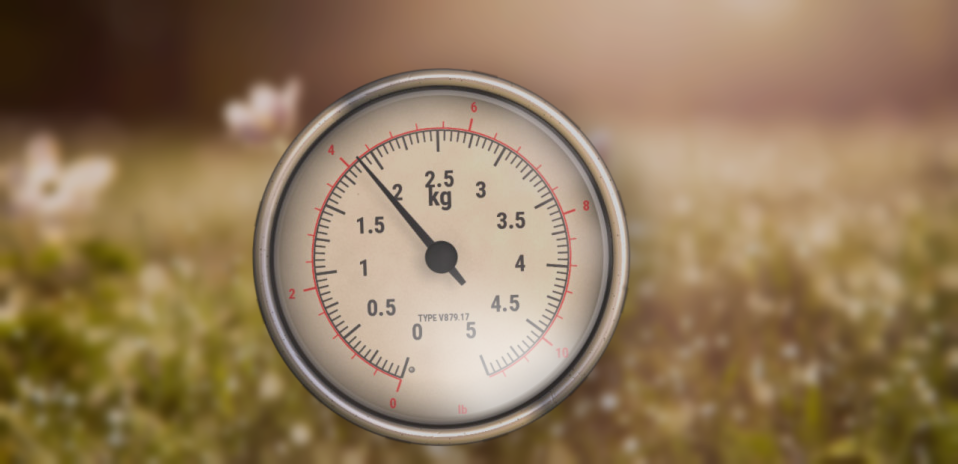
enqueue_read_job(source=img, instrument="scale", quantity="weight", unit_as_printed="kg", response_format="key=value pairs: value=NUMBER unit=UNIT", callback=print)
value=1.9 unit=kg
